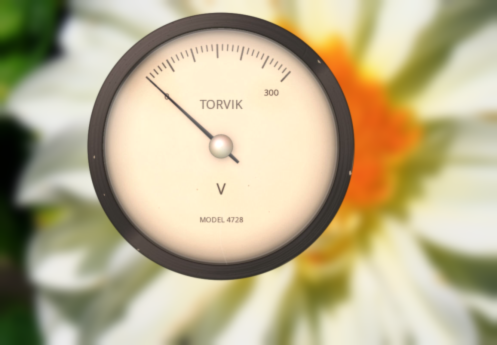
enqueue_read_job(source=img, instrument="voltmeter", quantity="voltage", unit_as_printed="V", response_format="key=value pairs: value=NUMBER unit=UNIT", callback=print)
value=0 unit=V
